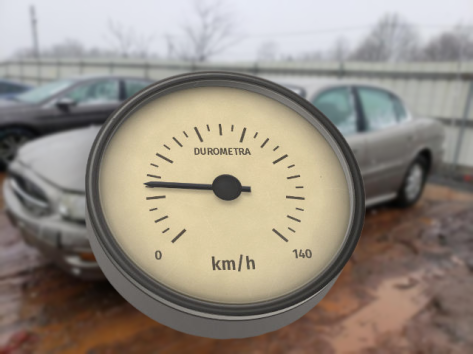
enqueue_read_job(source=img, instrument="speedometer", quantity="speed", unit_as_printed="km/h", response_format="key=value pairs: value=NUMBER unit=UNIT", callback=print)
value=25 unit=km/h
